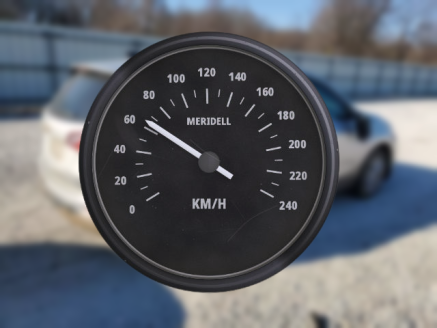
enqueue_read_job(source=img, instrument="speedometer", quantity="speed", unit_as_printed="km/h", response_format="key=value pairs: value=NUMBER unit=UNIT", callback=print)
value=65 unit=km/h
